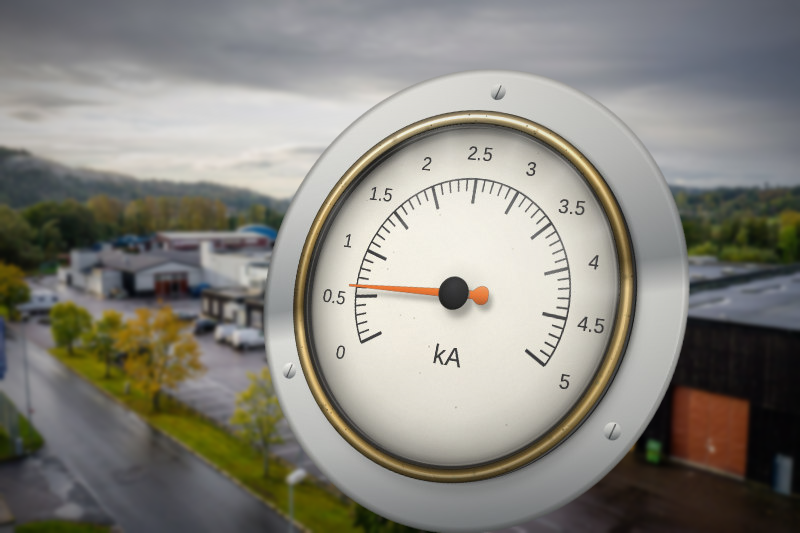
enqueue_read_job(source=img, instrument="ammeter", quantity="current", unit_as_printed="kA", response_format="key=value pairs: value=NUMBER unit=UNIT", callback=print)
value=0.6 unit=kA
